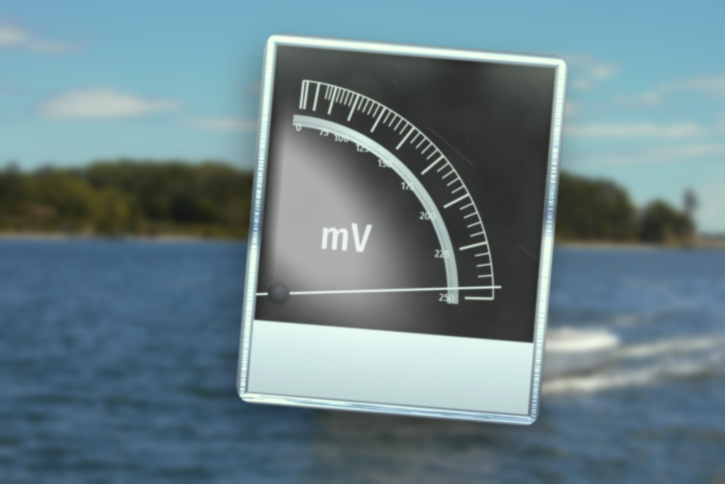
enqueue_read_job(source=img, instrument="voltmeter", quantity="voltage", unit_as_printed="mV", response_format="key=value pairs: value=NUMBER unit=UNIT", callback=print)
value=245 unit=mV
